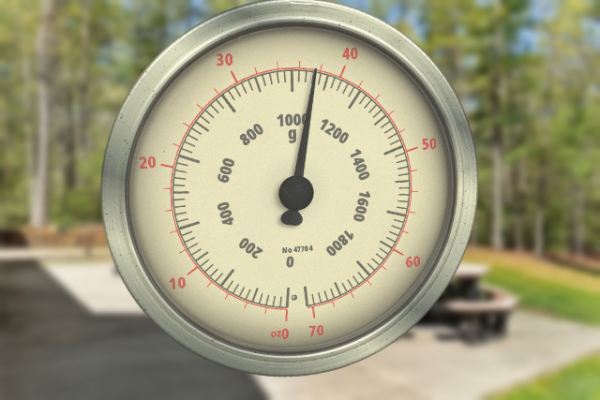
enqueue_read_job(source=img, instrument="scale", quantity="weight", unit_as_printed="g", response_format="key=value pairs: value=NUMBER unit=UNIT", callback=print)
value=1060 unit=g
